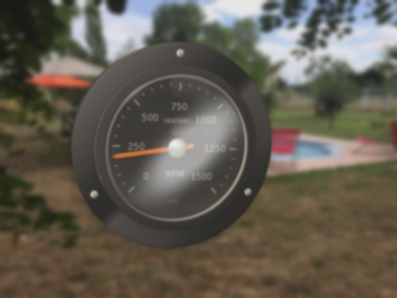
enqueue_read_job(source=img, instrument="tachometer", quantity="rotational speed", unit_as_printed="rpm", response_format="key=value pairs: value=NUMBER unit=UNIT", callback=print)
value=200 unit=rpm
